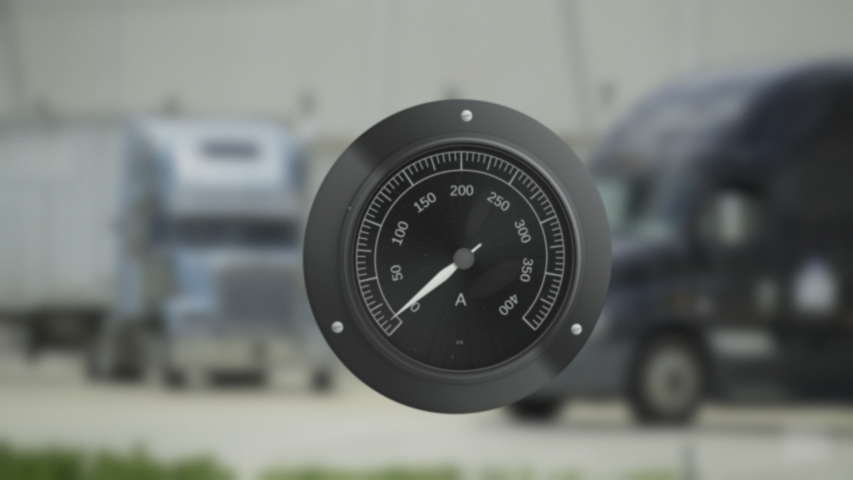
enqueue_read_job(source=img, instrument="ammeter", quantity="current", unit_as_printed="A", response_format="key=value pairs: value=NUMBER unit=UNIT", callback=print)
value=10 unit=A
